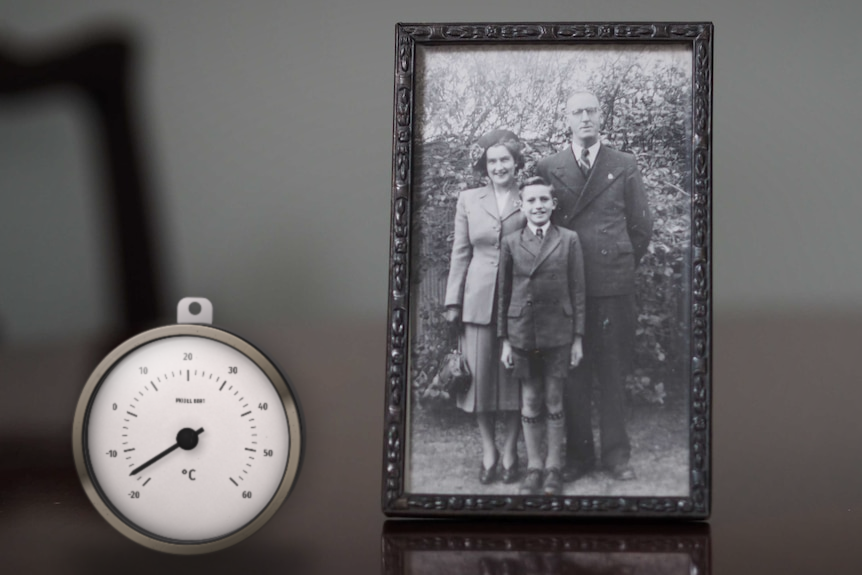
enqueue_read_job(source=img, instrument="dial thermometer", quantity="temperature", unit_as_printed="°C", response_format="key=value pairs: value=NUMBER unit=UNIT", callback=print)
value=-16 unit=°C
